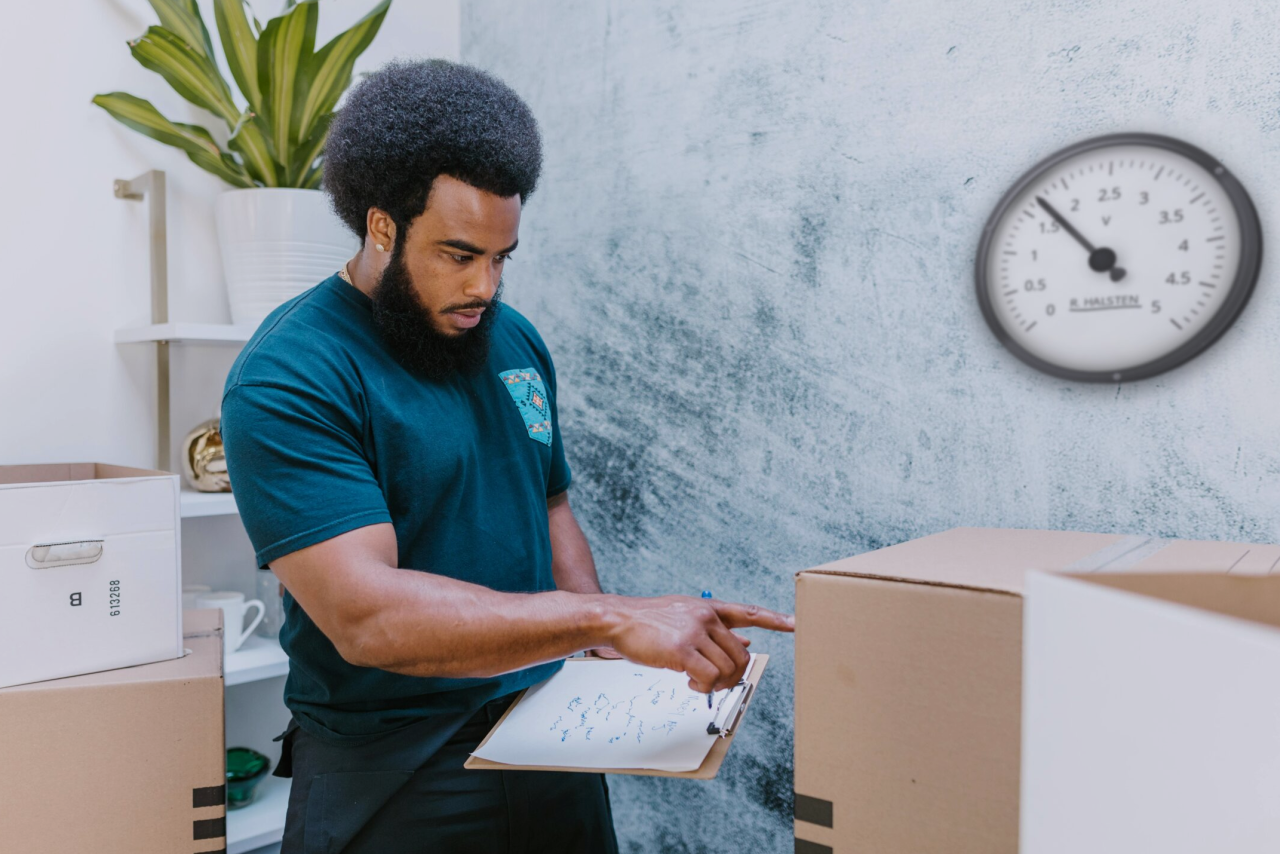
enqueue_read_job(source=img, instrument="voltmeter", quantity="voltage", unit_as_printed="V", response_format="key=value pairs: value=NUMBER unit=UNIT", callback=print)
value=1.7 unit=V
